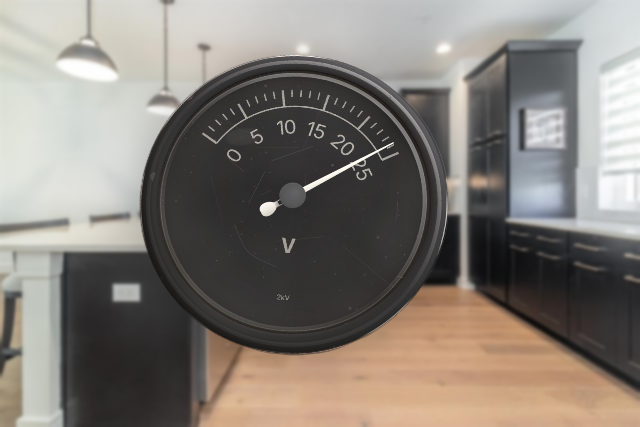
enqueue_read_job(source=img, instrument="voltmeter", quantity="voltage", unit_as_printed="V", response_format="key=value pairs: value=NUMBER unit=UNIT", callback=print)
value=24 unit=V
